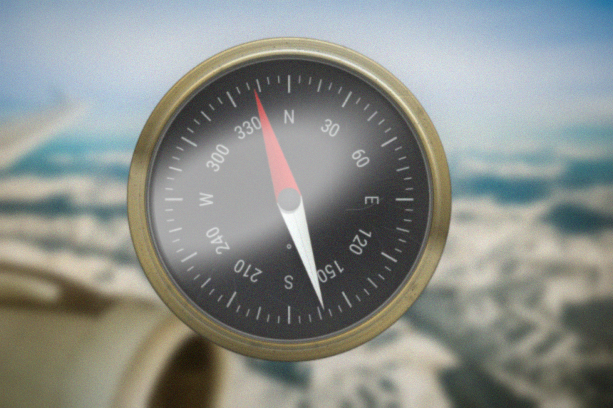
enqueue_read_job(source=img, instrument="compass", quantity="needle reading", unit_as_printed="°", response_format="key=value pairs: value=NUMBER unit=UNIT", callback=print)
value=342.5 unit=°
